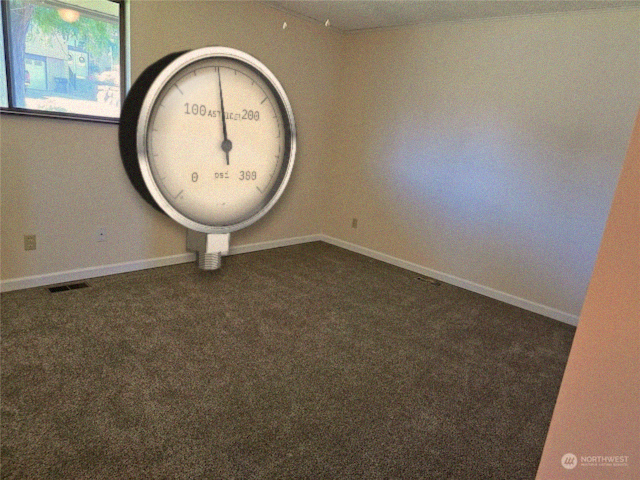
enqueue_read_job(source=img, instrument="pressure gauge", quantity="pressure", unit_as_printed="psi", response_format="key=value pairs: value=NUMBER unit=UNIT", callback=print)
value=140 unit=psi
